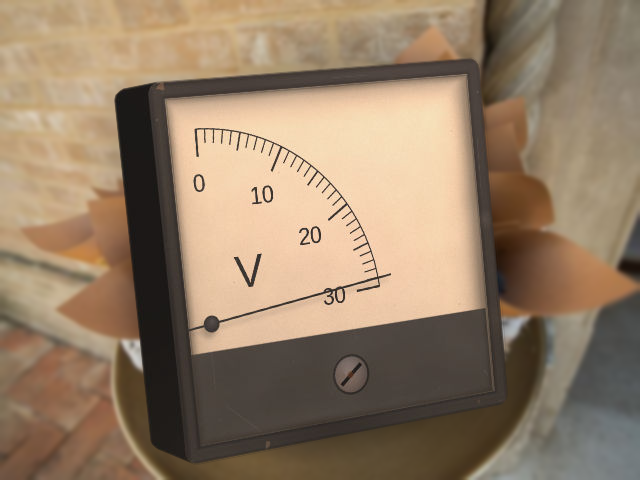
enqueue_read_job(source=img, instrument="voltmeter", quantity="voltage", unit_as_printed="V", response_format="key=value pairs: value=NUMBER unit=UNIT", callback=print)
value=29 unit=V
